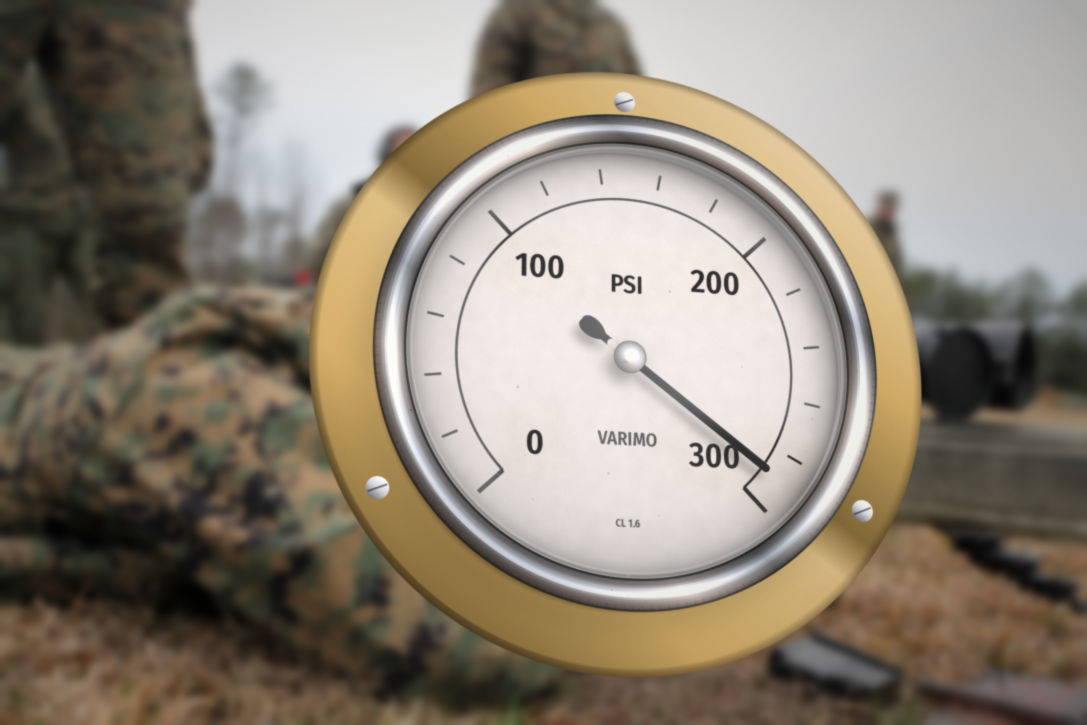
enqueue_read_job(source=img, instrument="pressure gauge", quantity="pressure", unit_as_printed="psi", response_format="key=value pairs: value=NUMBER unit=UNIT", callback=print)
value=290 unit=psi
